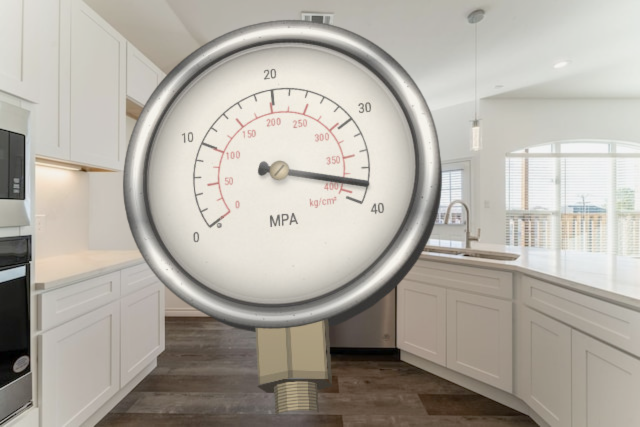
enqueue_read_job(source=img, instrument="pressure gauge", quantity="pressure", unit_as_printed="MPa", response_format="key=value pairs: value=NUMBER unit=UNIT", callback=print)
value=38 unit=MPa
